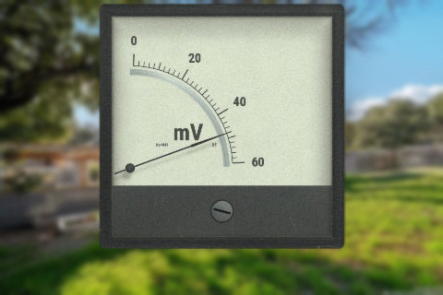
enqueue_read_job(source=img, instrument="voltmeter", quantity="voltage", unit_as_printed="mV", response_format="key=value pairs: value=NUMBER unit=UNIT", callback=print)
value=48 unit=mV
